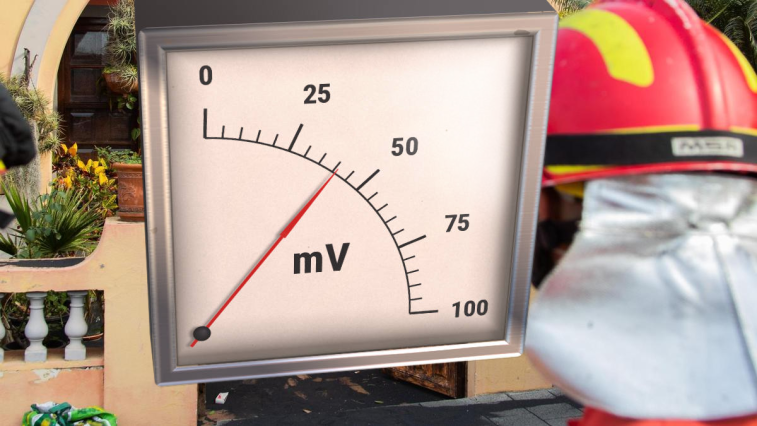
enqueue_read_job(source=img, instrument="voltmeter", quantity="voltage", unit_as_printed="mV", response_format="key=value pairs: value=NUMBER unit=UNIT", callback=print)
value=40 unit=mV
